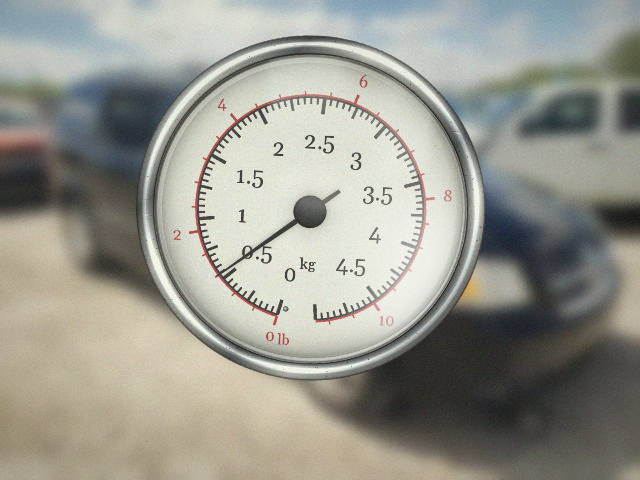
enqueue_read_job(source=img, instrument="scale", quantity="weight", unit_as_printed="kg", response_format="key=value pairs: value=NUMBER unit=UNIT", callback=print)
value=0.55 unit=kg
